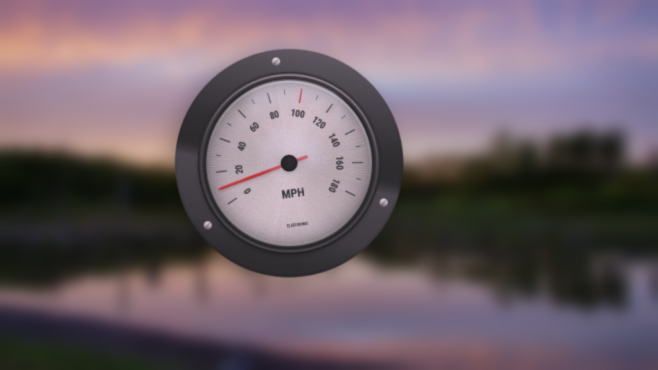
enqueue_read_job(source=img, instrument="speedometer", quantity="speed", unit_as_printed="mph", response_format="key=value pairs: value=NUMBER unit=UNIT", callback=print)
value=10 unit=mph
